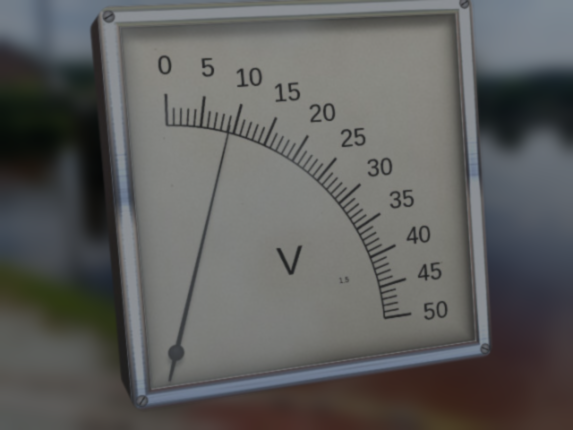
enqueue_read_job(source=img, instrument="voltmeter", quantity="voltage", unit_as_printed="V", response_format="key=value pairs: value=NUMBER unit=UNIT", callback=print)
value=9 unit=V
